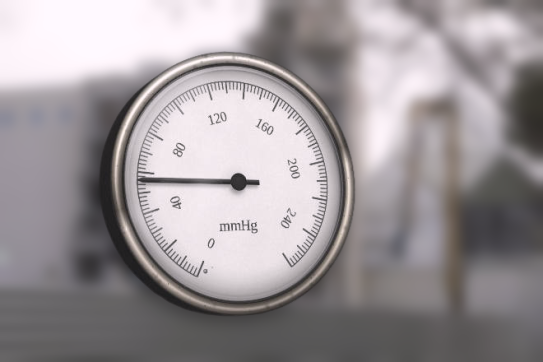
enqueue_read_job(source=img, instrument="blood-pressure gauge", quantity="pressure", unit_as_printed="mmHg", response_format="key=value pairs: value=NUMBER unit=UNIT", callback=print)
value=56 unit=mmHg
